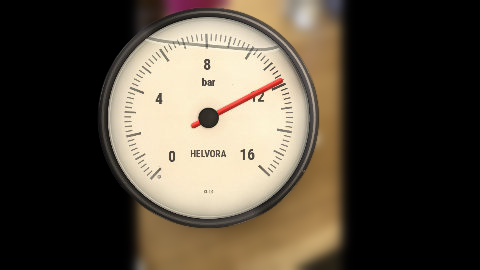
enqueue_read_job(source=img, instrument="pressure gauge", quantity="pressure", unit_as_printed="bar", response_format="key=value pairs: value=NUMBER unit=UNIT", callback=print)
value=11.8 unit=bar
